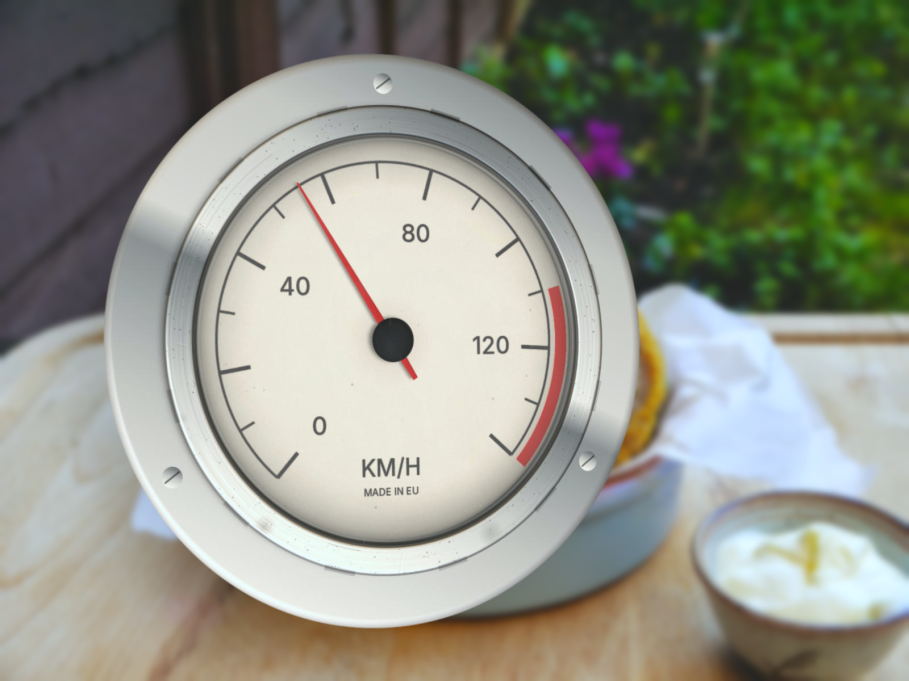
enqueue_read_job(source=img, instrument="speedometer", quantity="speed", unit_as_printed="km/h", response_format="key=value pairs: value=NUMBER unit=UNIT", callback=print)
value=55 unit=km/h
